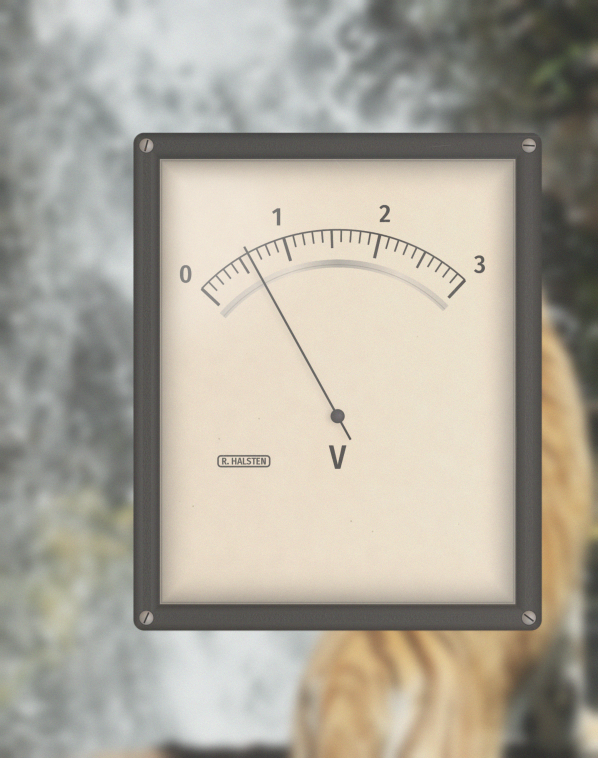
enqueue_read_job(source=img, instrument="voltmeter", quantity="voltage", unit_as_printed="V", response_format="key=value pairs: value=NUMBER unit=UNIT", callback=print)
value=0.6 unit=V
